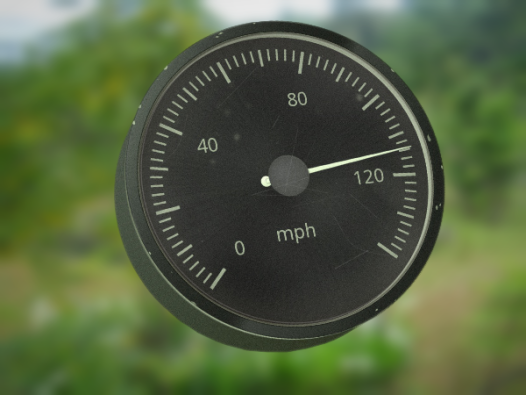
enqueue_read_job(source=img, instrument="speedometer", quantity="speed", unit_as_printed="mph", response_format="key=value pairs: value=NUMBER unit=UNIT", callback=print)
value=114 unit=mph
